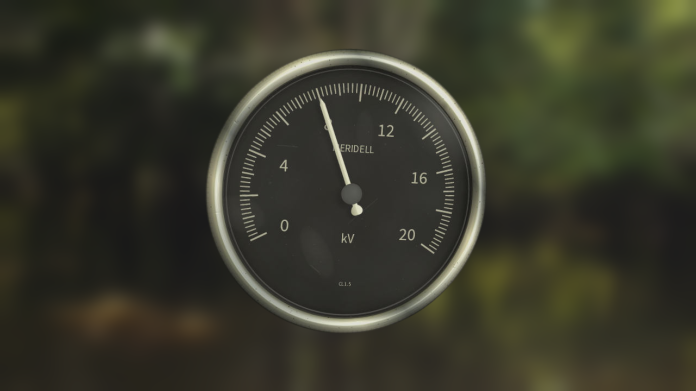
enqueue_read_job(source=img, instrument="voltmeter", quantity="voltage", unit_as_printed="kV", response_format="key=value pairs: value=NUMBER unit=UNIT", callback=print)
value=8 unit=kV
